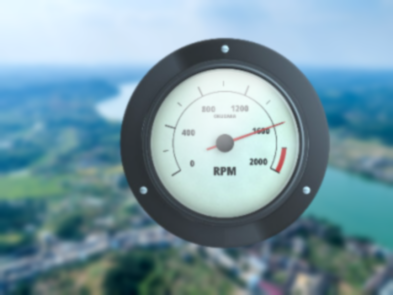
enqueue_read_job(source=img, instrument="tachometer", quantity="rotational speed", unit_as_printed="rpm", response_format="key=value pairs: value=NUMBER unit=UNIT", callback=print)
value=1600 unit=rpm
